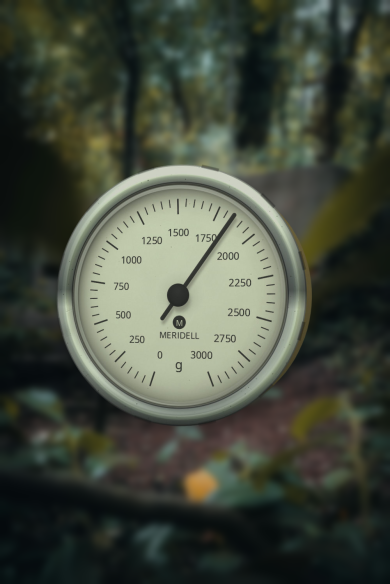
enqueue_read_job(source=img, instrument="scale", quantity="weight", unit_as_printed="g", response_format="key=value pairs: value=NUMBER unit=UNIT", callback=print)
value=1850 unit=g
